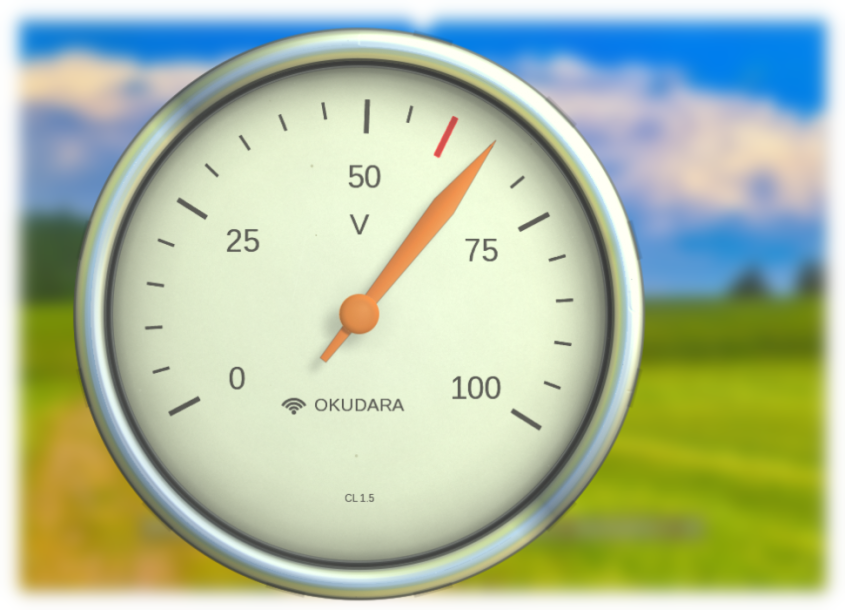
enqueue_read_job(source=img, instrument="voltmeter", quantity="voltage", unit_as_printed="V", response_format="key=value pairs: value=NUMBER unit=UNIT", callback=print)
value=65 unit=V
